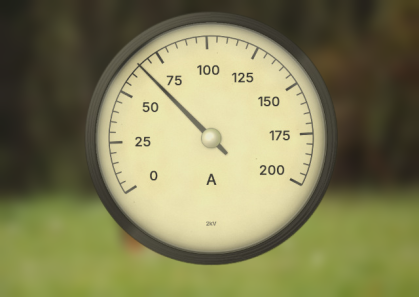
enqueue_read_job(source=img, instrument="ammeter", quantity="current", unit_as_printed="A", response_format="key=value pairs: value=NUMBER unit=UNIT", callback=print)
value=65 unit=A
